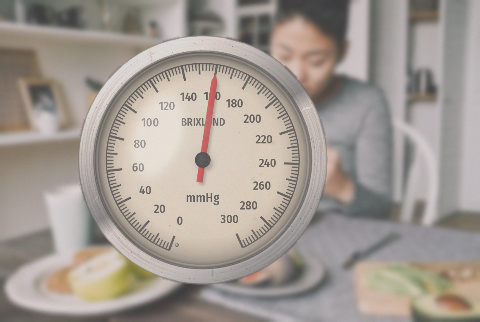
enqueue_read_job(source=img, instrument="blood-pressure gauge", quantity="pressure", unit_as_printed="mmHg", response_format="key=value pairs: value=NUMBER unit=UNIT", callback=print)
value=160 unit=mmHg
